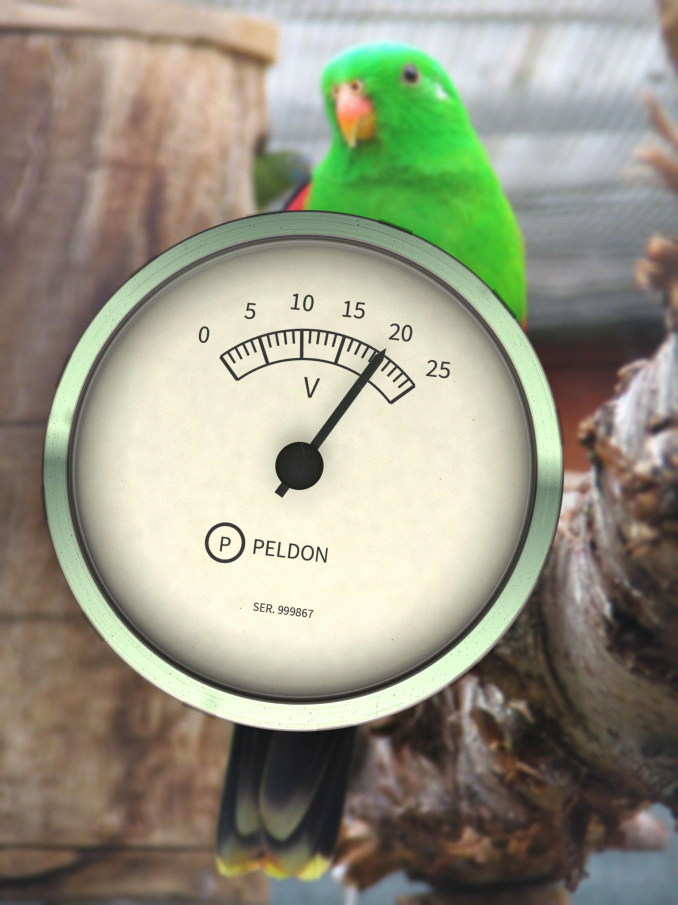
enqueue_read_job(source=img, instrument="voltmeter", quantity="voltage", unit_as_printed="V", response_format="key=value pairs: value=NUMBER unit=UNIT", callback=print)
value=20 unit=V
